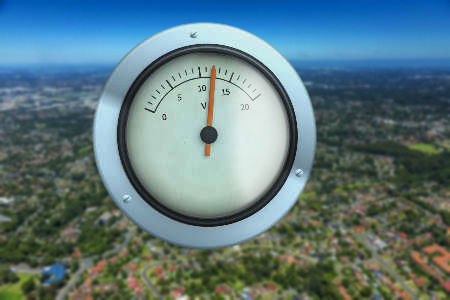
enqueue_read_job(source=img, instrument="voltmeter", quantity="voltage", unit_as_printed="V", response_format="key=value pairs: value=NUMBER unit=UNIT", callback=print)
value=12 unit=V
